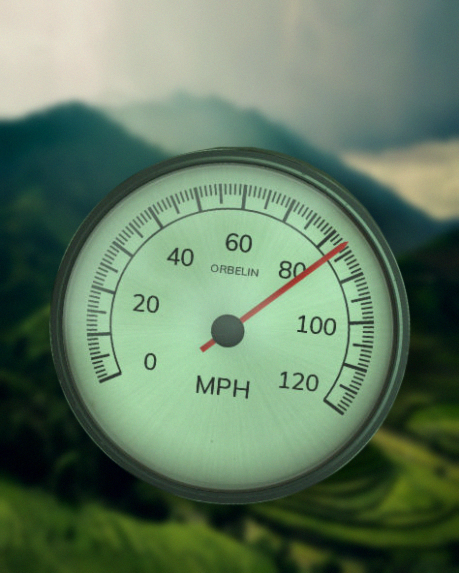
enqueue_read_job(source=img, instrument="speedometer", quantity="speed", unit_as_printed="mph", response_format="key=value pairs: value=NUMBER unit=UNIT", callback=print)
value=83 unit=mph
